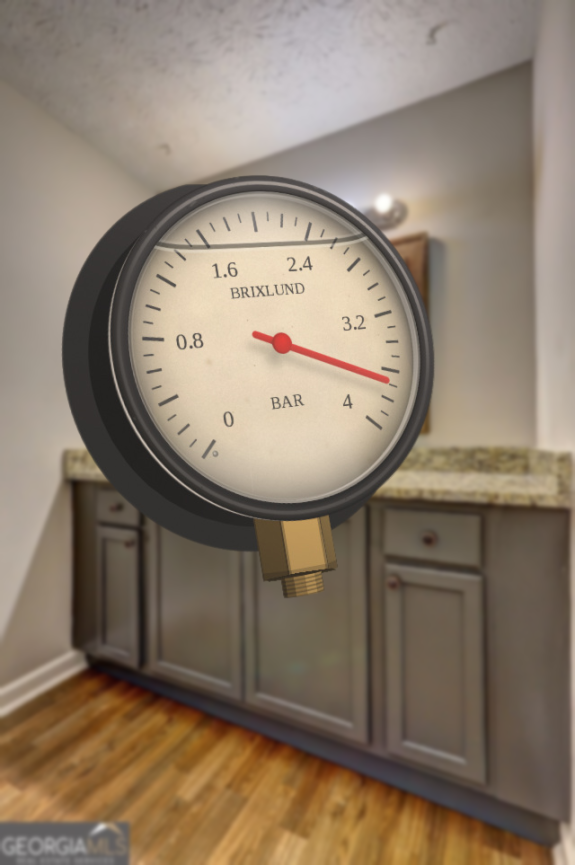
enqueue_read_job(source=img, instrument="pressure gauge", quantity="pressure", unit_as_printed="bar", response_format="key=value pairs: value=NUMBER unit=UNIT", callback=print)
value=3.7 unit=bar
